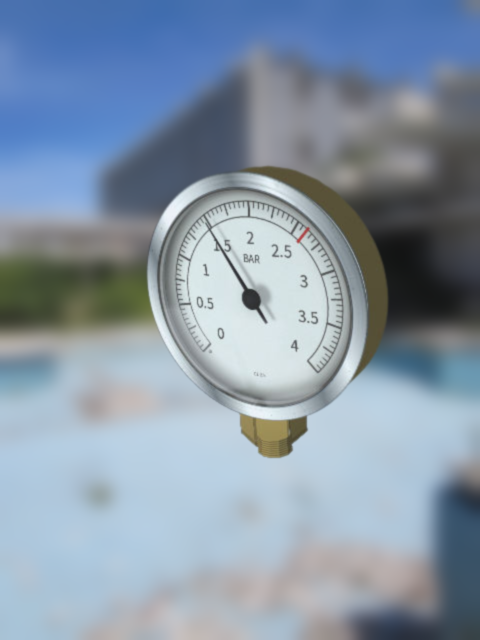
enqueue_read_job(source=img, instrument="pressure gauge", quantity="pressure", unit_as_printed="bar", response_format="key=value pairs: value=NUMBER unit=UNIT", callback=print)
value=1.5 unit=bar
